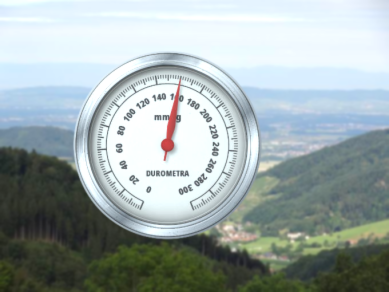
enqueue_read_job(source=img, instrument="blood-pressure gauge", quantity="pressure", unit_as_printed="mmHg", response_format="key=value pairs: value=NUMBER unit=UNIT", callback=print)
value=160 unit=mmHg
